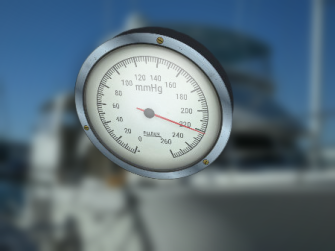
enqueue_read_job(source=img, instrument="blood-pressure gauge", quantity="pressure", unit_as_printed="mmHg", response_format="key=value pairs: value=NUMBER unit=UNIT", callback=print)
value=220 unit=mmHg
